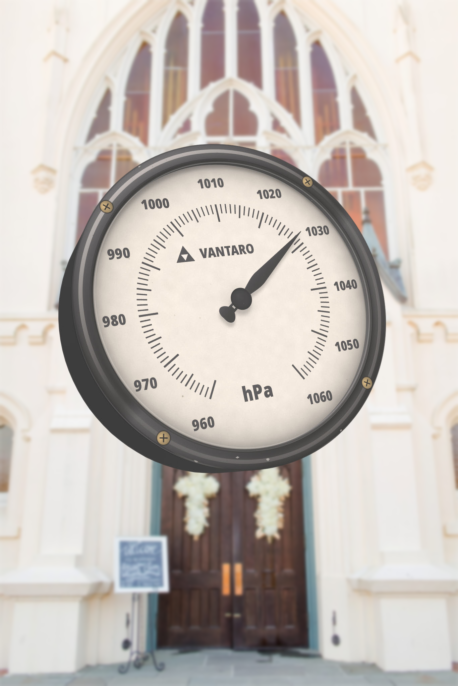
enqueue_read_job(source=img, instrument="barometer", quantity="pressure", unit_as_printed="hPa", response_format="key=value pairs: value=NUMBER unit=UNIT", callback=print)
value=1028 unit=hPa
